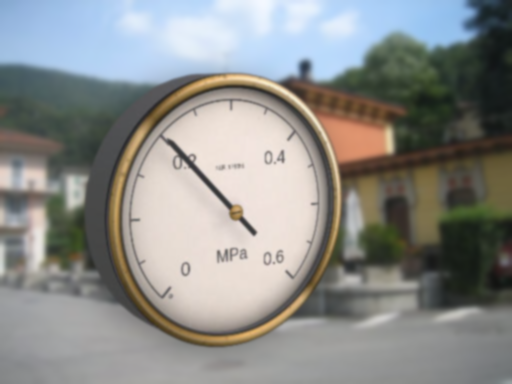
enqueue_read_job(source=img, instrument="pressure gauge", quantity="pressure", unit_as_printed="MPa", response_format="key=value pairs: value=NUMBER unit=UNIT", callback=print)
value=0.2 unit=MPa
